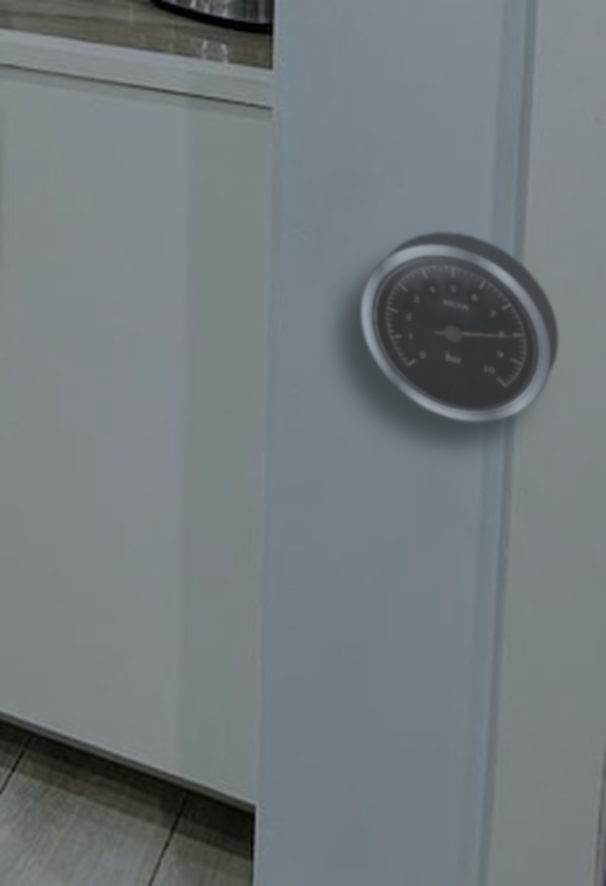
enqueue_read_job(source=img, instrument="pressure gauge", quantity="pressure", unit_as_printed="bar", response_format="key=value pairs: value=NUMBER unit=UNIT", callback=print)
value=8 unit=bar
